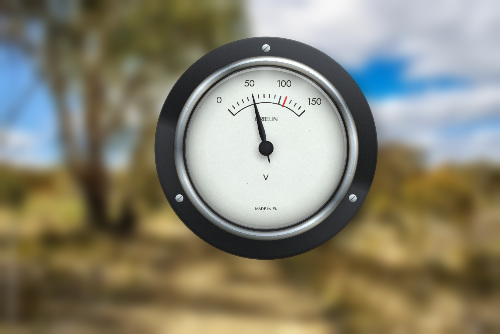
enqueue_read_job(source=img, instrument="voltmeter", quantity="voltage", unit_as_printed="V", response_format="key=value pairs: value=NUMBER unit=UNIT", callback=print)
value=50 unit=V
